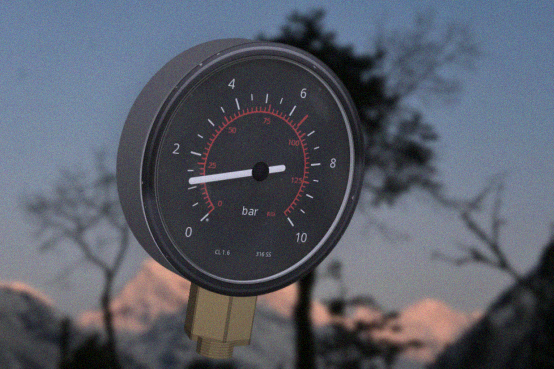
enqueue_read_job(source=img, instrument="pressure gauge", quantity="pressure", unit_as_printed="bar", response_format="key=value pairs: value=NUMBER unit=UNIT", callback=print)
value=1.25 unit=bar
